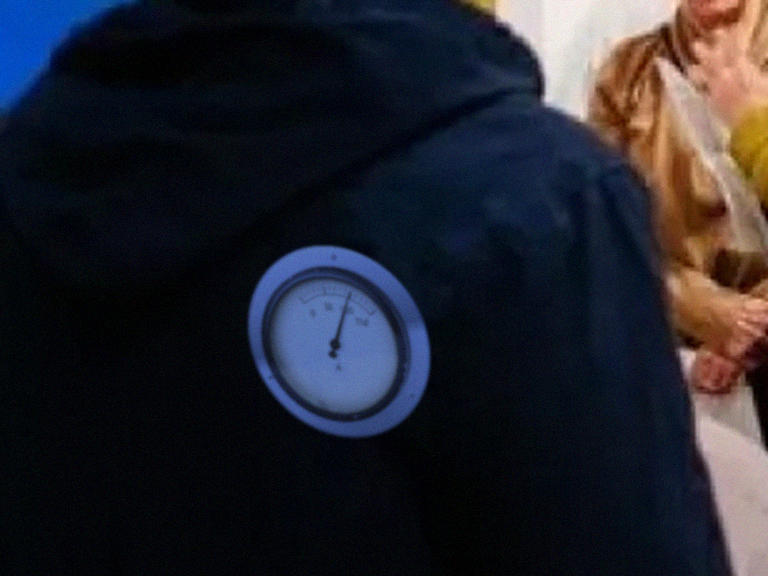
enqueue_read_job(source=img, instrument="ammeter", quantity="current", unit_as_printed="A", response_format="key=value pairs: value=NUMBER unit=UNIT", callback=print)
value=100 unit=A
